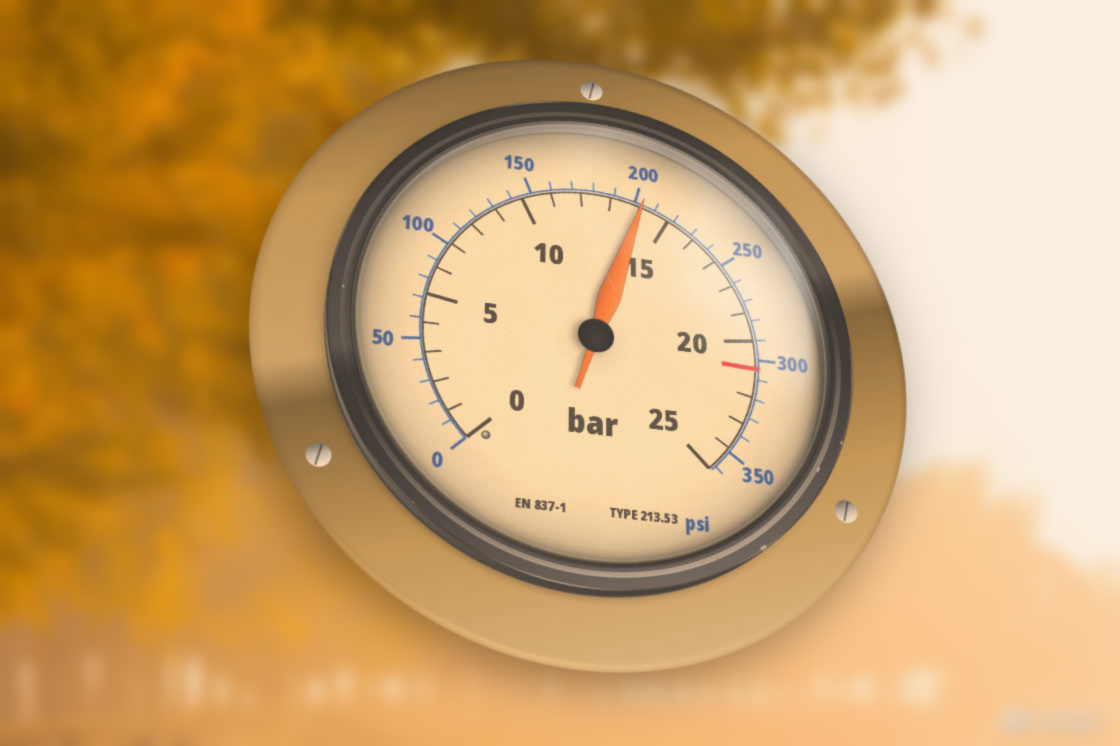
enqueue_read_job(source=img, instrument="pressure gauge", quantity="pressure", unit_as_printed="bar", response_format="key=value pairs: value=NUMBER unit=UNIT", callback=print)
value=14 unit=bar
